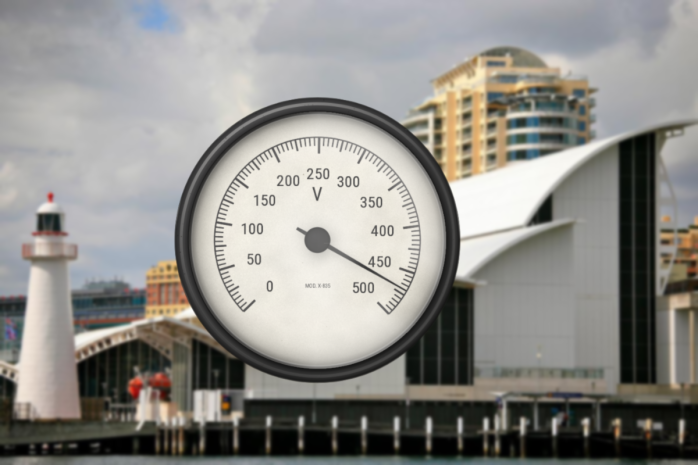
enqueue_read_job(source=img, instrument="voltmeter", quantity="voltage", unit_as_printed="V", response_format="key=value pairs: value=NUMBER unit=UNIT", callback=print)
value=470 unit=V
